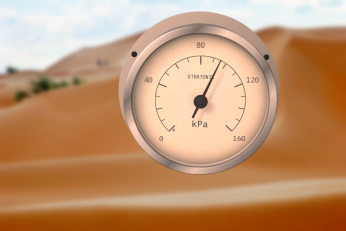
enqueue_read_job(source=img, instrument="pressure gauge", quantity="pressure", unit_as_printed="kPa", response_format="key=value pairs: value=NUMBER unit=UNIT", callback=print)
value=95 unit=kPa
